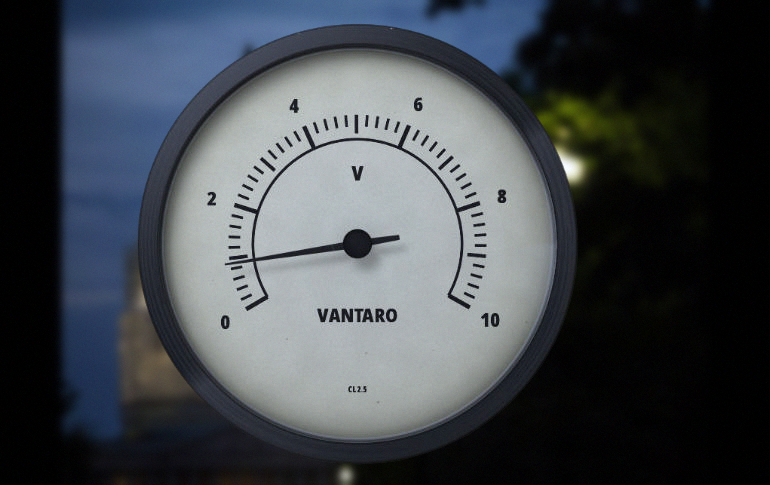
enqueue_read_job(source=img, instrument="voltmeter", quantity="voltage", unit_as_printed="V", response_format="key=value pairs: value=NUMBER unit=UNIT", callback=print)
value=0.9 unit=V
